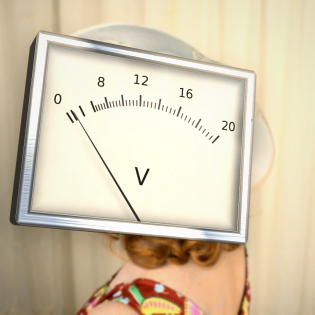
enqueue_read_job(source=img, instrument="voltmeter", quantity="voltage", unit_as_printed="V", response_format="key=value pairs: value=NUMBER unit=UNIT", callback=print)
value=2 unit=V
